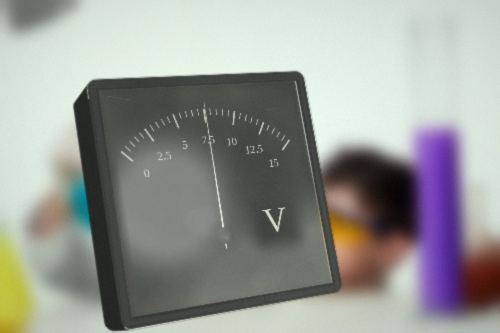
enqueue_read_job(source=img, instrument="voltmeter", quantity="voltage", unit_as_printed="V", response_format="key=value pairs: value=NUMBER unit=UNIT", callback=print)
value=7.5 unit=V
